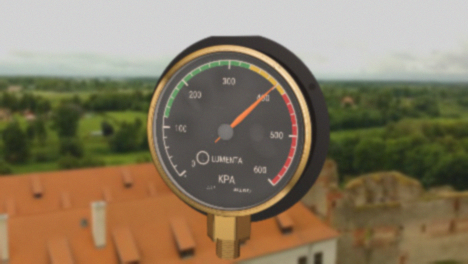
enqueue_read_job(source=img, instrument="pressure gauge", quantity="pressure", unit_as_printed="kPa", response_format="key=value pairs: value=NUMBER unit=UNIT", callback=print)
value=400 unit=kPa
